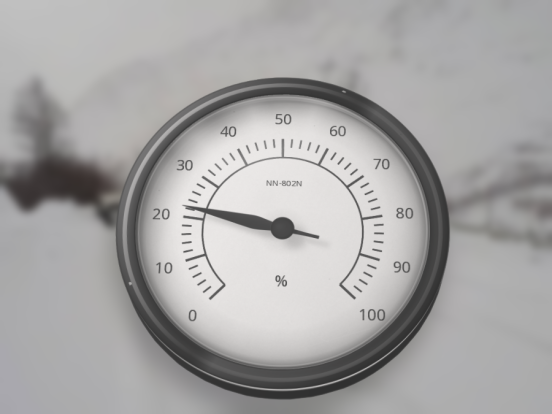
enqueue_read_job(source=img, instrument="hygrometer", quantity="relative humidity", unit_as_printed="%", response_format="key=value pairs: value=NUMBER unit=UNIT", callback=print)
value=22 unit=%
